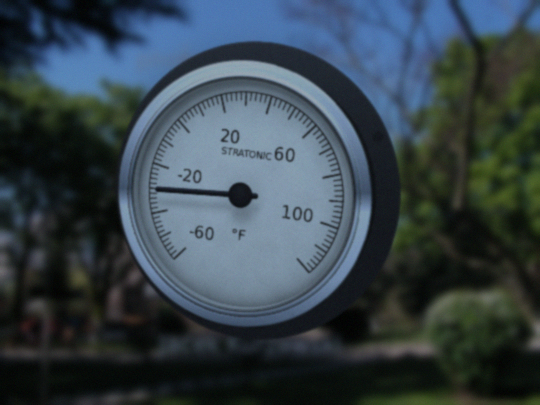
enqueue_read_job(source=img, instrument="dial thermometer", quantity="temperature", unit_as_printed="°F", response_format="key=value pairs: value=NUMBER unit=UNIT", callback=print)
value=-30 unit=°F
